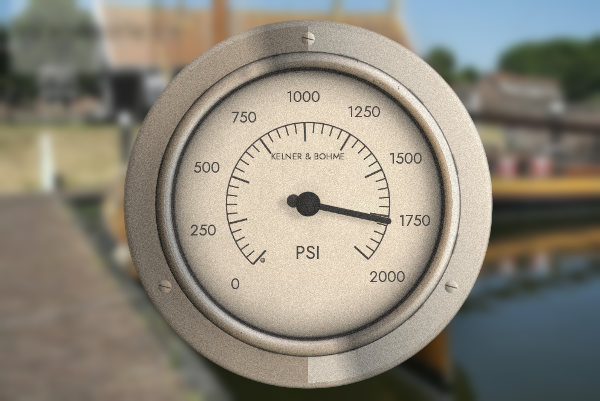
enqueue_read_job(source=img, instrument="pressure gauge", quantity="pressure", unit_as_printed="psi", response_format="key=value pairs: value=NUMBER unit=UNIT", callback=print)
value=1775 unit=psi
